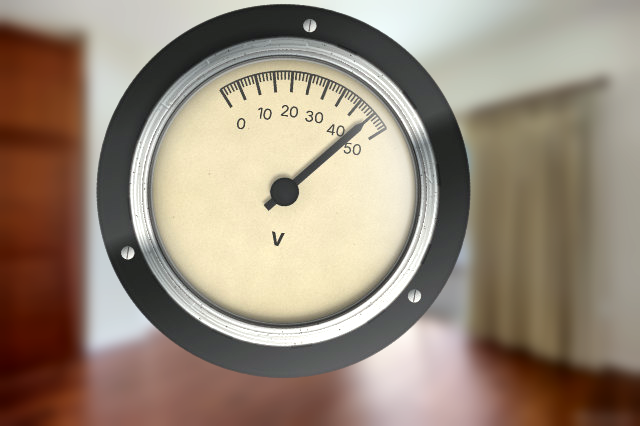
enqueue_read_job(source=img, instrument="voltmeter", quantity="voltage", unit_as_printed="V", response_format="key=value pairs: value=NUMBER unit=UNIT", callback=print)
value=45 unit=V
